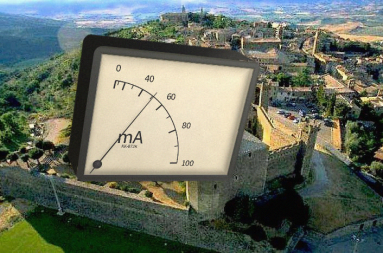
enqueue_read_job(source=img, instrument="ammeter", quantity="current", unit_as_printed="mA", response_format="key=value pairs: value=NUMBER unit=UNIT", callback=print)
value=50 unit=mA
